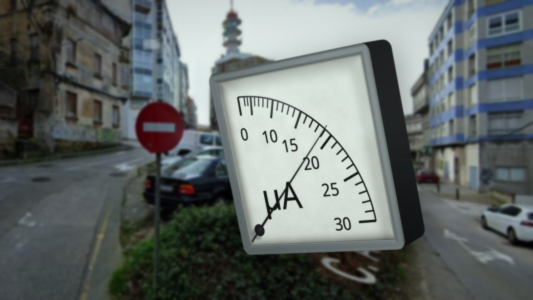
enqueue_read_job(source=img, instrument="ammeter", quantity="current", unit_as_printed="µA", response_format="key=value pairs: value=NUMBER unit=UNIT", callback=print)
value=19 unit=µA
